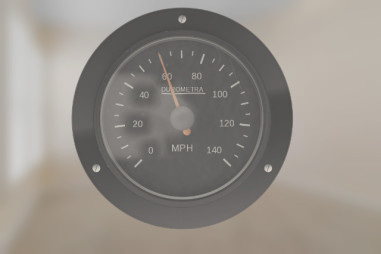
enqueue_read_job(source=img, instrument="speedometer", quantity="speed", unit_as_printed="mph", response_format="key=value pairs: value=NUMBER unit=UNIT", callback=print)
value=60 unit=mph
